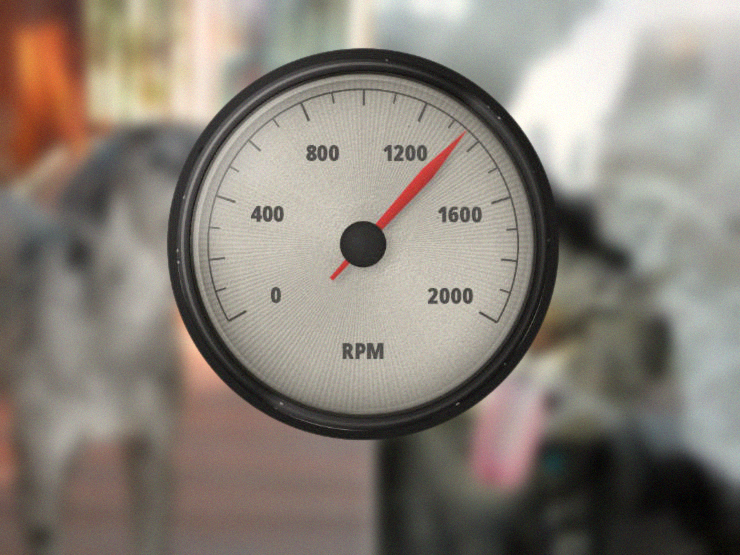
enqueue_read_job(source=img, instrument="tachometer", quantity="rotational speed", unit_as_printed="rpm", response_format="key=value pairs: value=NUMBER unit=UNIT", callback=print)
value=1350 unit=rpm
